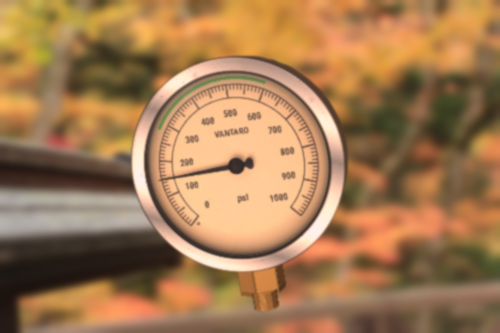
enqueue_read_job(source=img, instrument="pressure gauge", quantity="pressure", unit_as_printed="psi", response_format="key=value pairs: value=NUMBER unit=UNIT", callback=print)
value=150 unit=psi
